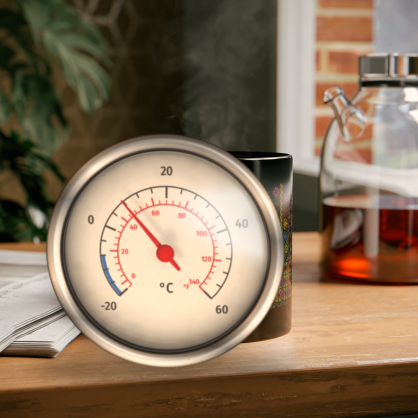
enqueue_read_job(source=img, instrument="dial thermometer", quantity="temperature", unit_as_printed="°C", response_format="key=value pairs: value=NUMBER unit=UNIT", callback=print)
value=8 unit=°C
